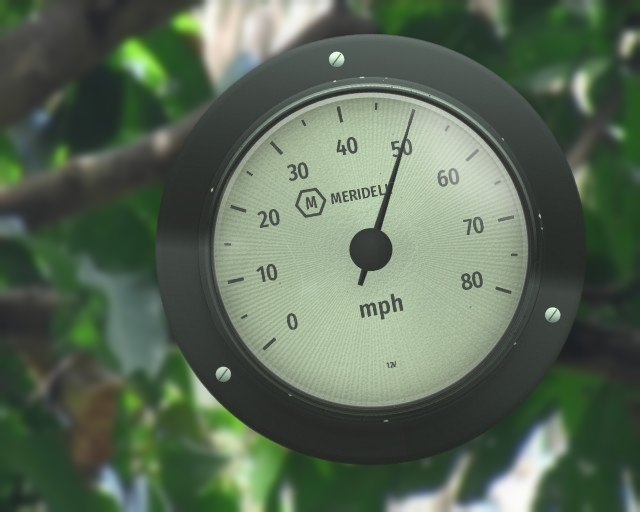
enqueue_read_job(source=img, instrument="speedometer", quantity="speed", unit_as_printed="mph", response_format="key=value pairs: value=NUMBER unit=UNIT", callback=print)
value=50 unit=mph
